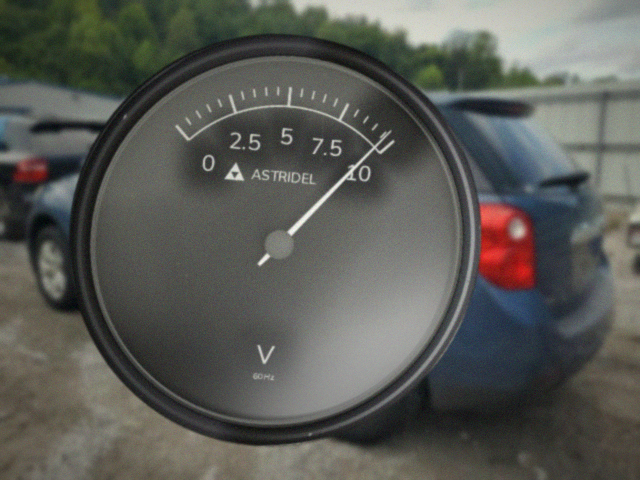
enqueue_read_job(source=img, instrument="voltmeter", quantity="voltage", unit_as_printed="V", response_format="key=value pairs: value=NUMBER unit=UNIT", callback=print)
value=9.5 unit=V
